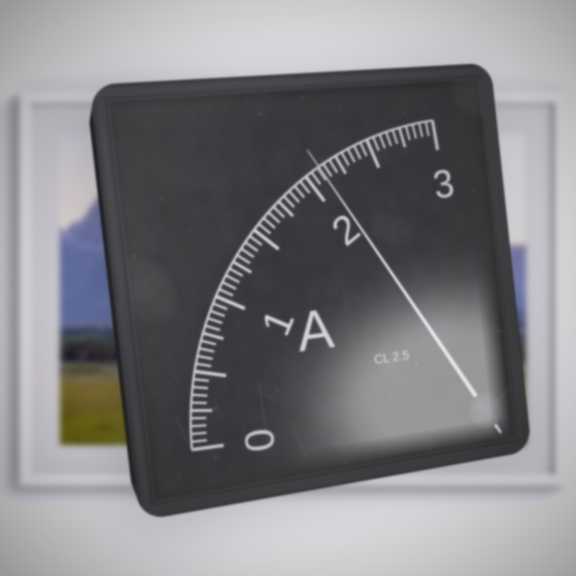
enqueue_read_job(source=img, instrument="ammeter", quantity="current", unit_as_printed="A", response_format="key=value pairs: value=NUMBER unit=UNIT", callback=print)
value=2.1 unit=A
